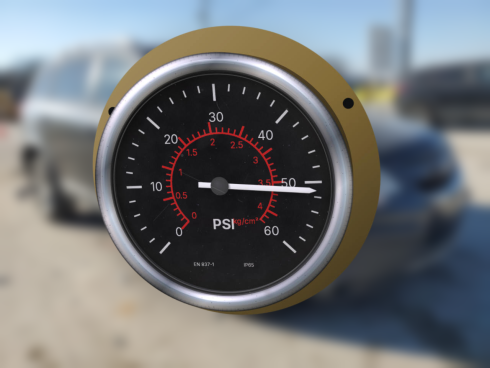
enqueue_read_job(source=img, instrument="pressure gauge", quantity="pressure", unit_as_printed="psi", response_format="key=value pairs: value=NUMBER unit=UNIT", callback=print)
value=51 unit=psi
